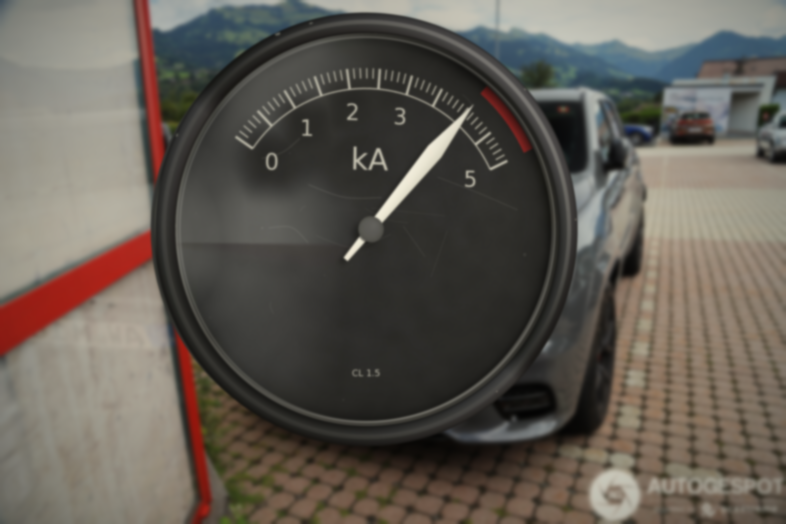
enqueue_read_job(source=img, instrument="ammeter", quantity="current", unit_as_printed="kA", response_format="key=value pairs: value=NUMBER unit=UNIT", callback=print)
value=4 unit=kA
